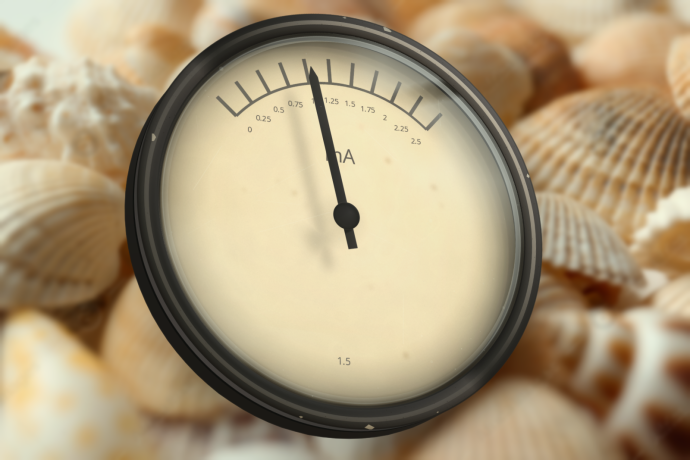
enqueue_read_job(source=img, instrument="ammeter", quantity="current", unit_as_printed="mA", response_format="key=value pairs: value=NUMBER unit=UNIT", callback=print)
value=1 unit=mA
